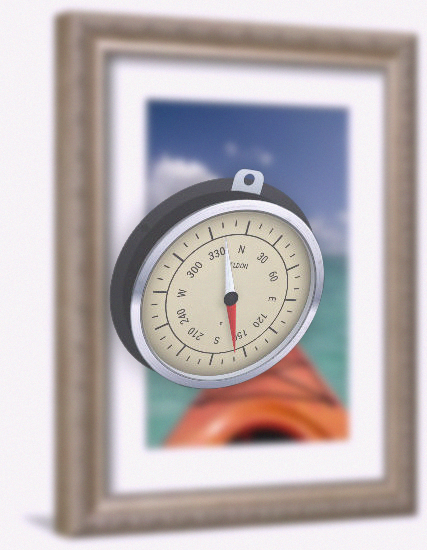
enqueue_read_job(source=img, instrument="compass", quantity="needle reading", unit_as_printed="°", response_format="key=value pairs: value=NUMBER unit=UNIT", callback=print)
value=160 unit=°
